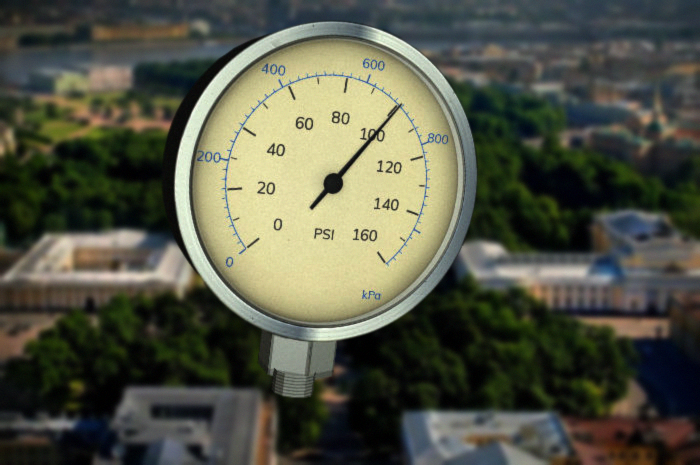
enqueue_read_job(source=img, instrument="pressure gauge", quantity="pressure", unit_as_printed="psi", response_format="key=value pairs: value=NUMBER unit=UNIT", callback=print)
value=100 unit=psi
